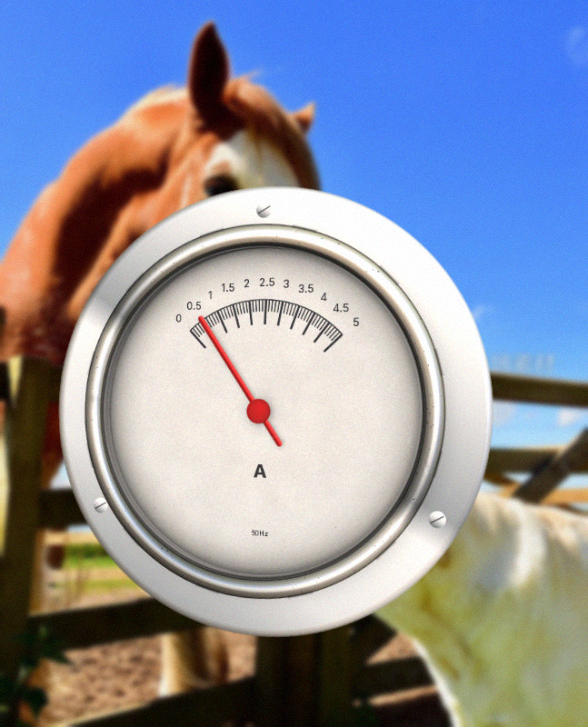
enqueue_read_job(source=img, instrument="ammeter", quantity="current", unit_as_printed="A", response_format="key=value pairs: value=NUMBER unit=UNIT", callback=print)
value=0.5 unit=A
